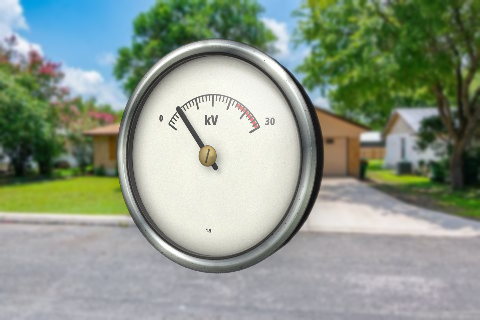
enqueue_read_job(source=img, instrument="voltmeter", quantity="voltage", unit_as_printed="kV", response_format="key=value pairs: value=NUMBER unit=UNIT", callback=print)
value=5 unit=kV
